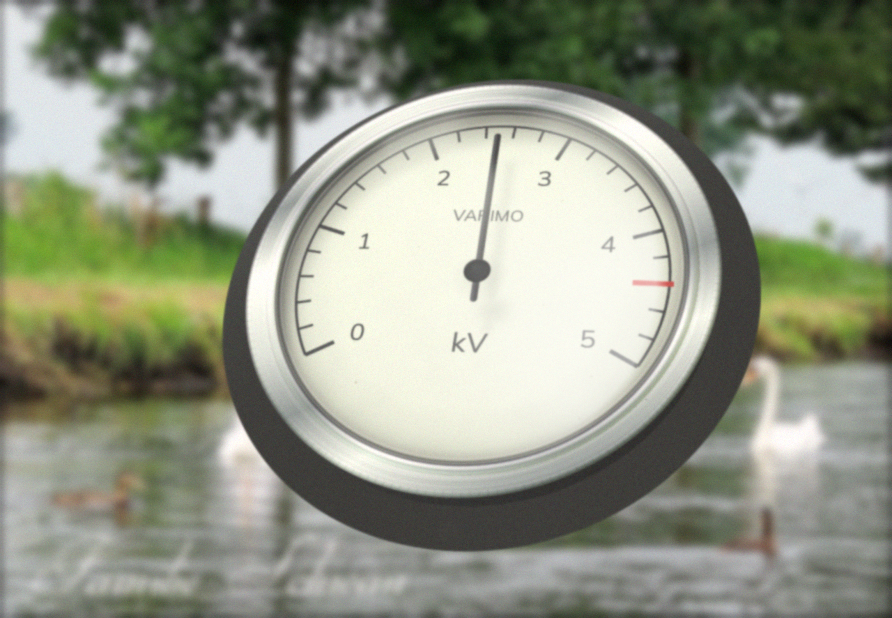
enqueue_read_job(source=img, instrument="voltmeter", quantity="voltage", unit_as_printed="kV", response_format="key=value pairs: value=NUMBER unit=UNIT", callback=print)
value=2.5 unit=kV
